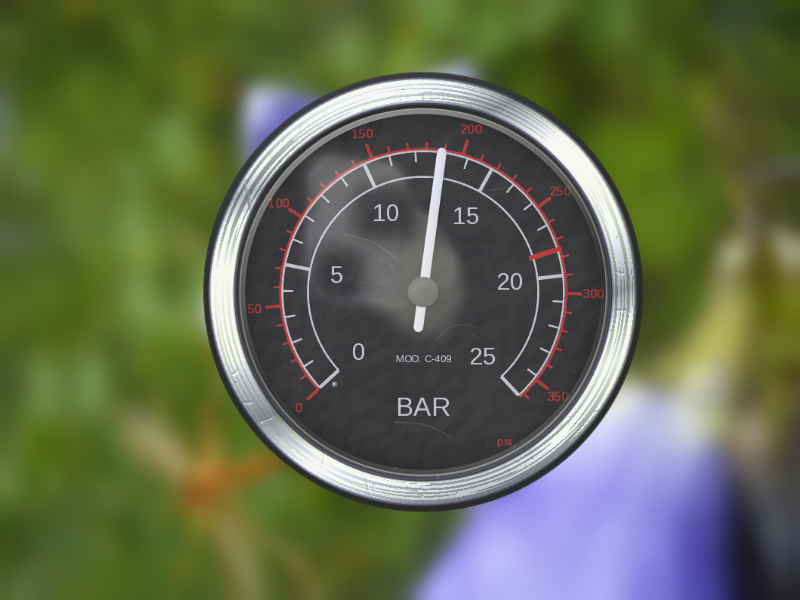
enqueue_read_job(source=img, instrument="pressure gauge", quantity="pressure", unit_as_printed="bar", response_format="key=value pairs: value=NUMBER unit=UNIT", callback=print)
value=13 unit=bar
